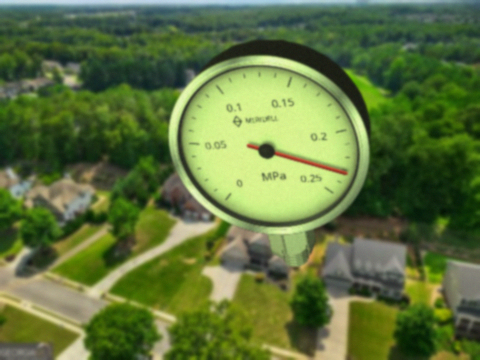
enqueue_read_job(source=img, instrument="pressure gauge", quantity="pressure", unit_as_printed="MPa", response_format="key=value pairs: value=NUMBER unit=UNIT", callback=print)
value=0.23 unit=MPa
